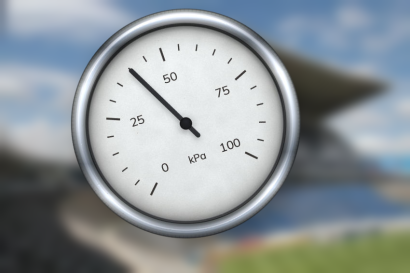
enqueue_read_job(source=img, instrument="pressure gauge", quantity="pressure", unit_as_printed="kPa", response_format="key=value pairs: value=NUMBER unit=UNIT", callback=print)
value=40 unit=kPa
